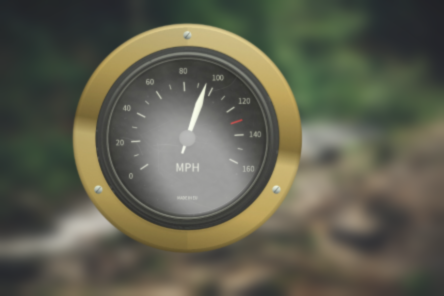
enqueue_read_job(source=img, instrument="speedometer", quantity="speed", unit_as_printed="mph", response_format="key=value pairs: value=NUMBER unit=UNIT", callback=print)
value=95 unit=mph
